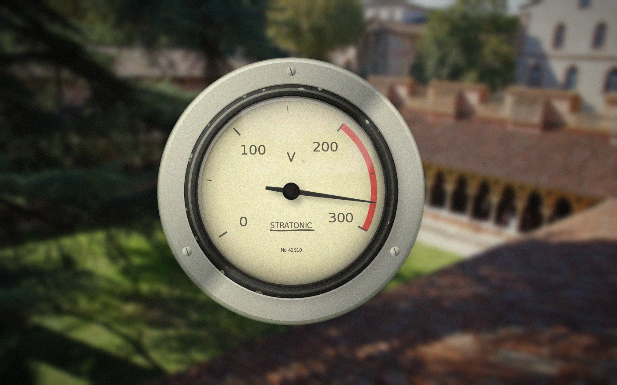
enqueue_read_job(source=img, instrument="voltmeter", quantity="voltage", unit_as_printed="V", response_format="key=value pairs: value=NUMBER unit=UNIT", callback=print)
value=275 unit=V
